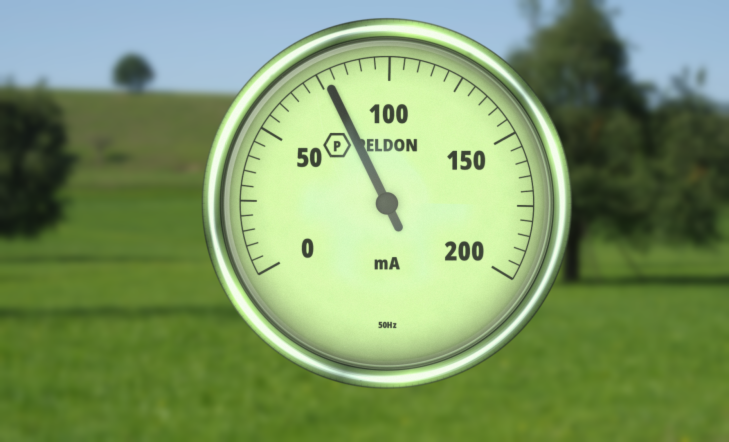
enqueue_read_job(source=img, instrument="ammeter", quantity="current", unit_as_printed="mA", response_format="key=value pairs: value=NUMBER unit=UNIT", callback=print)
value=77.5 unit=mA
